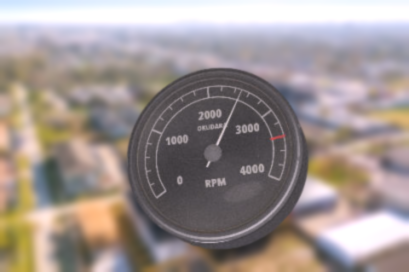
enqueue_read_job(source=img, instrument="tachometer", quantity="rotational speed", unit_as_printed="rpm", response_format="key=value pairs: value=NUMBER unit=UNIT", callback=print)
value=2500 unit=rpm
